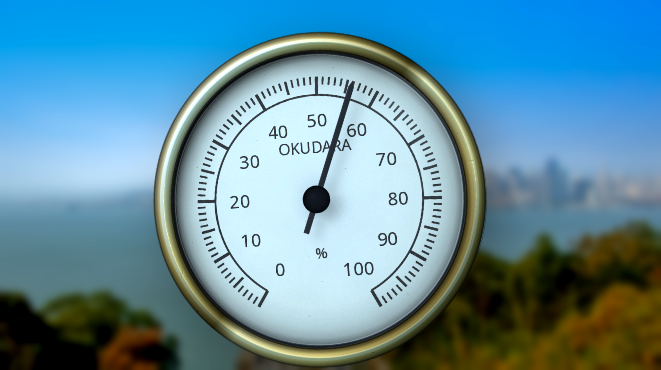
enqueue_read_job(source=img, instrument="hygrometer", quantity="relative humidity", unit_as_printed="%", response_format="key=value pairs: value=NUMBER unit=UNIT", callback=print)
value=56 unit=%
